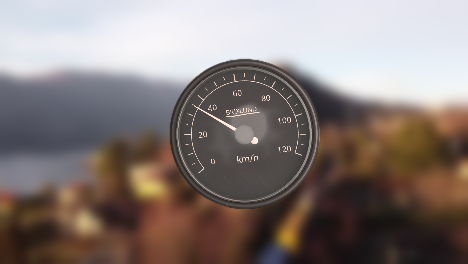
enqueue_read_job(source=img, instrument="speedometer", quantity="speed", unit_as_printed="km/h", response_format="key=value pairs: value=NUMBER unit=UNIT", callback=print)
value=35 unit=km/h
